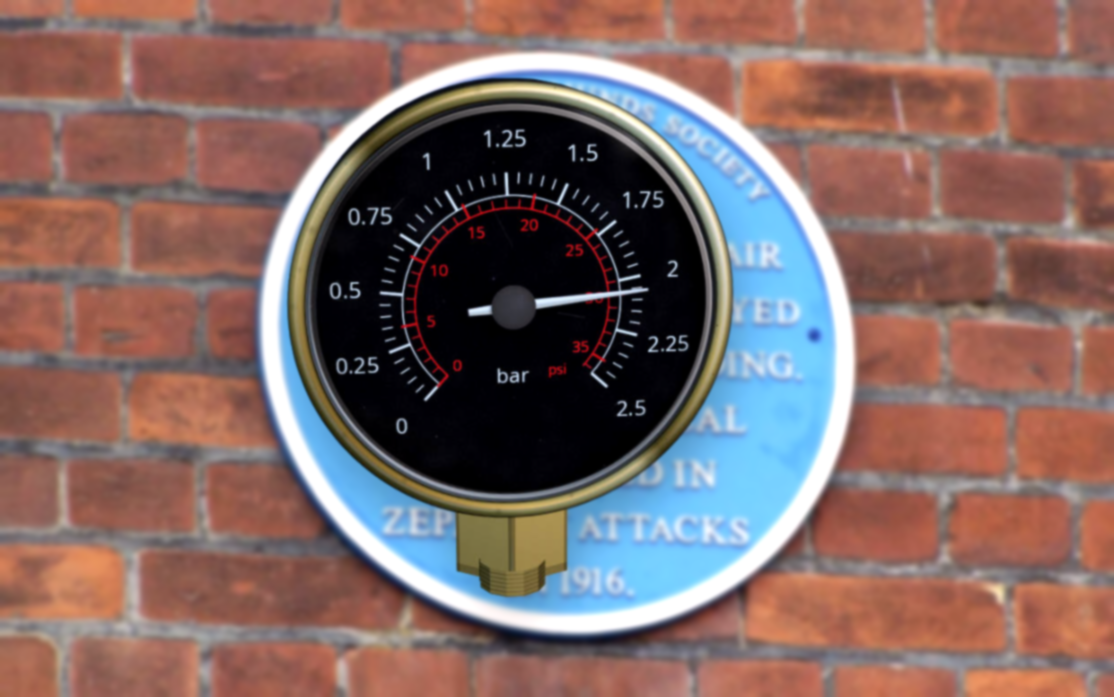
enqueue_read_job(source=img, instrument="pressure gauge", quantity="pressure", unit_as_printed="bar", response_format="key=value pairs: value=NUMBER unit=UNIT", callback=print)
value=2.05 unit=bar
